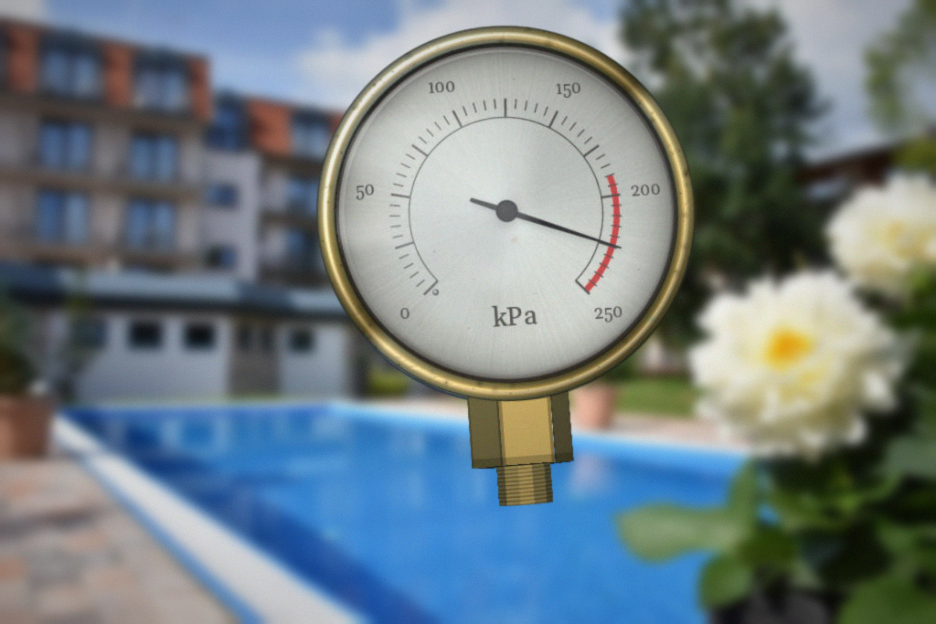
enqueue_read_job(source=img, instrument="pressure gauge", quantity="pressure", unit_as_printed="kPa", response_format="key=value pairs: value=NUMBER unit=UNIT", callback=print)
value=225 unit=kPa
